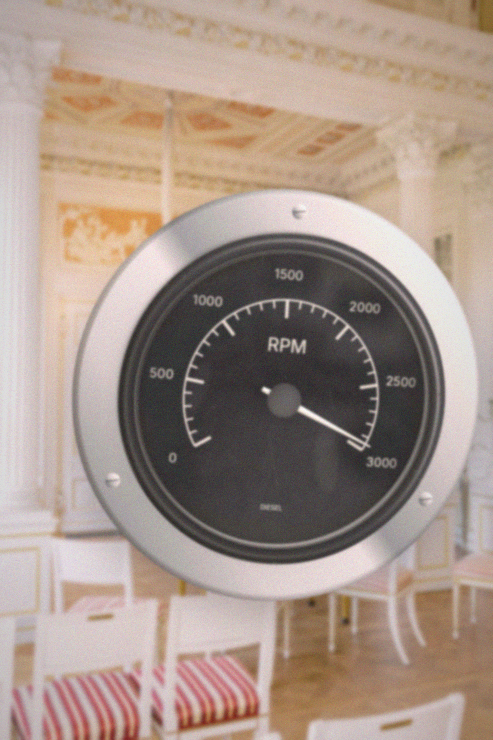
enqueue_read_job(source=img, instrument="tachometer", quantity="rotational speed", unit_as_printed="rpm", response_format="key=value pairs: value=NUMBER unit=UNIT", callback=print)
value=2950 unit=rpm
